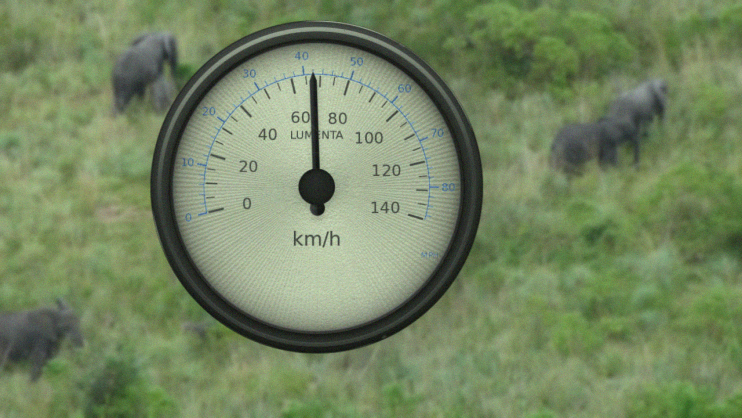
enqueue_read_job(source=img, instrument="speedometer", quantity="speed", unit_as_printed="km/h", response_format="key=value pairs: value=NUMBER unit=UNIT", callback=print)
value=67.5 unit=km/h
